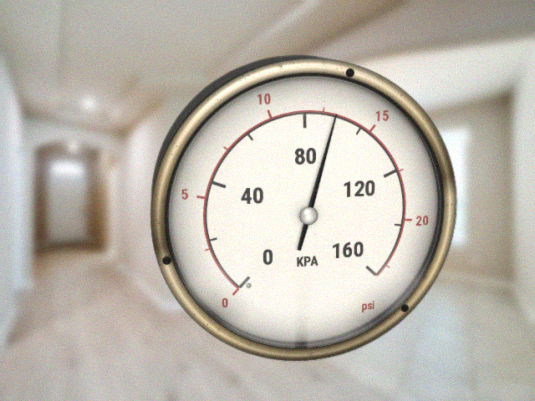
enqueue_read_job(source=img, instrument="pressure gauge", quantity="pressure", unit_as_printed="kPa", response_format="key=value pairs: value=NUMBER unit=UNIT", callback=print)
value=90 unit=kPa
